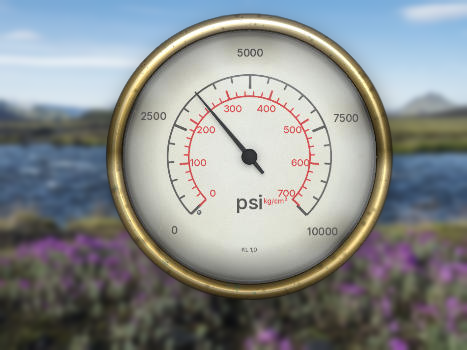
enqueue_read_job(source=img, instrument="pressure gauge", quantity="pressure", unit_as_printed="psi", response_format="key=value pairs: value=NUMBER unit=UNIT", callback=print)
value=3500 unit=psi
